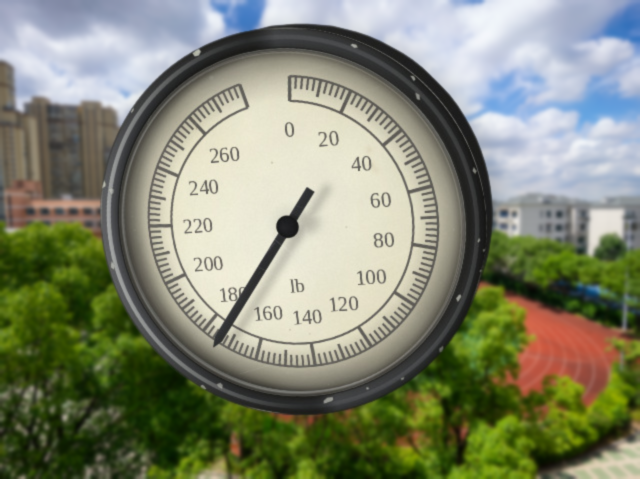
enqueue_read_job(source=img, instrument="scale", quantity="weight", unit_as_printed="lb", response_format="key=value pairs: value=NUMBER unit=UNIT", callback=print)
value=174 unit=lb
